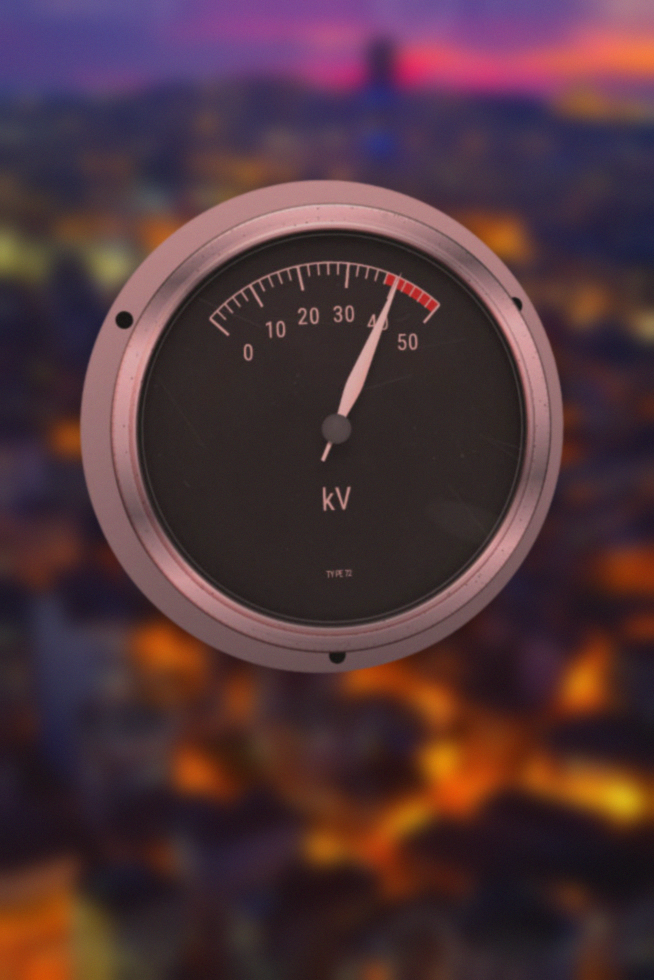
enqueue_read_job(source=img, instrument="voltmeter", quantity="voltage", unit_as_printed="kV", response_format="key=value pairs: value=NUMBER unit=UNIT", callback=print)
value=40 unit=kV
